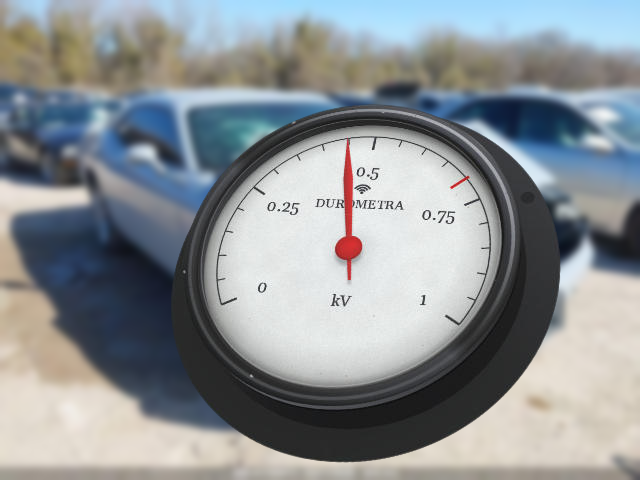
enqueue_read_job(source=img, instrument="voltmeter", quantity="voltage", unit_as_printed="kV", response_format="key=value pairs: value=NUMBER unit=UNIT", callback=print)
value=0.45 unit=kV
